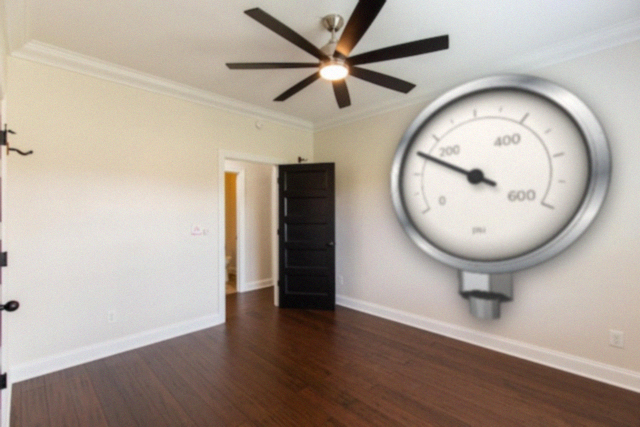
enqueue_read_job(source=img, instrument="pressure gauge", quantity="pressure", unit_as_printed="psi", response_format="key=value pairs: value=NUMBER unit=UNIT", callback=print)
value=150 unit=psi
